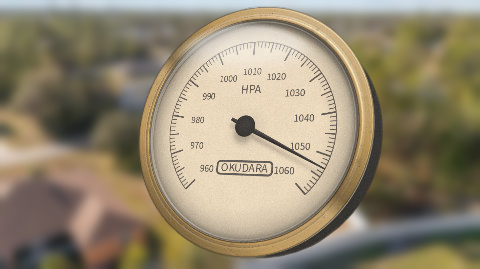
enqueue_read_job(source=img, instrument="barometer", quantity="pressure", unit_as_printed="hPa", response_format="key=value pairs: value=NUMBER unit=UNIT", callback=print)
value=1053 unit=hPa
